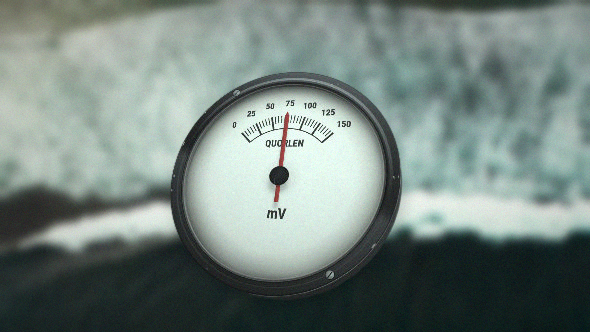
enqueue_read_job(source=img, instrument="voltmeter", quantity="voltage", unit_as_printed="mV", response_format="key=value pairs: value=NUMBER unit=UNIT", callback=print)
value=75 unit=mV
